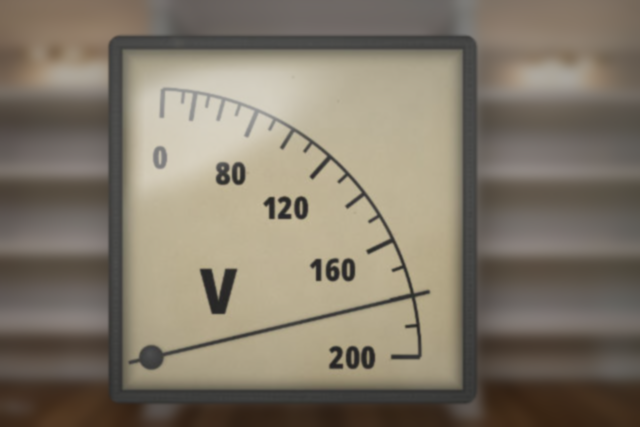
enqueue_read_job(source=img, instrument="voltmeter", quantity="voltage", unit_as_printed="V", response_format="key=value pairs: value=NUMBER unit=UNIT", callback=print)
value=180 unit=V
